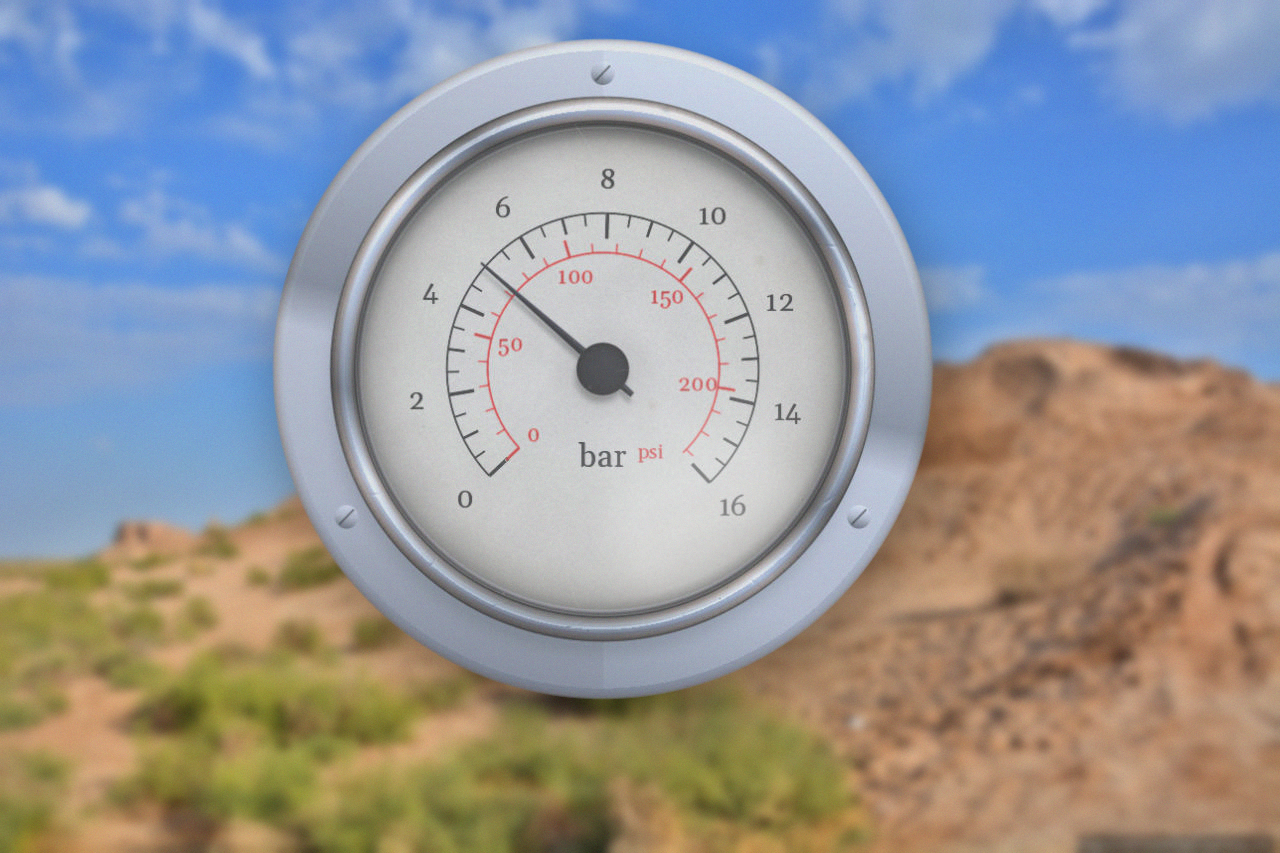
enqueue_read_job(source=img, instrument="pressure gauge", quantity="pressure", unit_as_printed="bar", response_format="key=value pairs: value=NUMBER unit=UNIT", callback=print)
value=5 unit=bar
